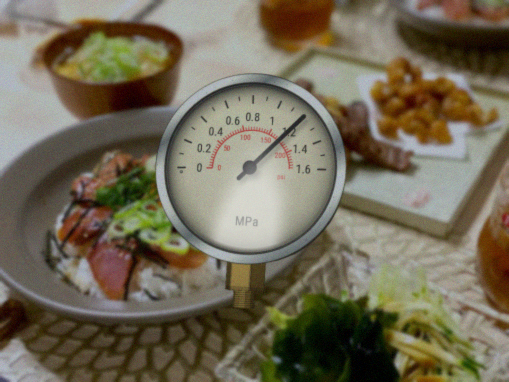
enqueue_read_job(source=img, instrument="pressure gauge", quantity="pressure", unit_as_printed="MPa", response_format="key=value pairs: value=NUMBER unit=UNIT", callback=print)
value=1.2 unit=MPa
